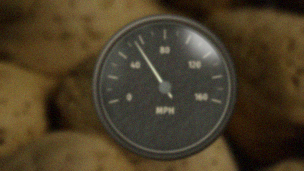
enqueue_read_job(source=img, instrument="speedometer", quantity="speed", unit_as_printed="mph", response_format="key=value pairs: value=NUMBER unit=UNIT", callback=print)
value=55 unit=mph
